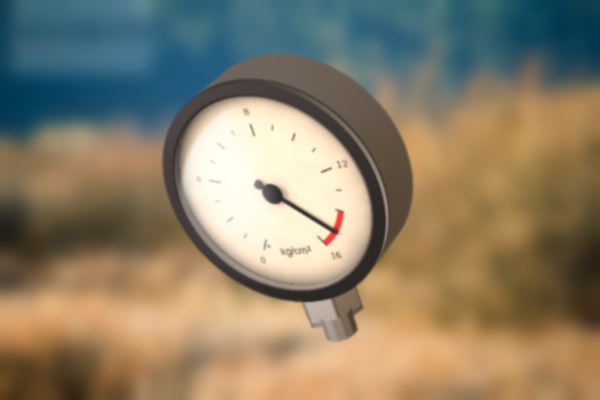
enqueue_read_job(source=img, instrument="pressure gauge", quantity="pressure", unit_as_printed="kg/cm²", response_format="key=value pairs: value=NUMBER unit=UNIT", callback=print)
value=15 unit=kg/cm²
